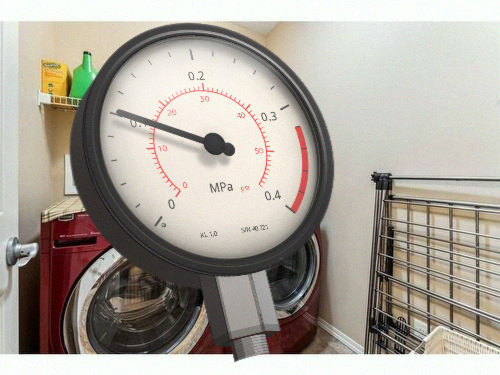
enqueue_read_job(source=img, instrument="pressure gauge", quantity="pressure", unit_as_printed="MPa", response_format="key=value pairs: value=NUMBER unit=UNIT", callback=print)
value=0.1 unit=MPa
